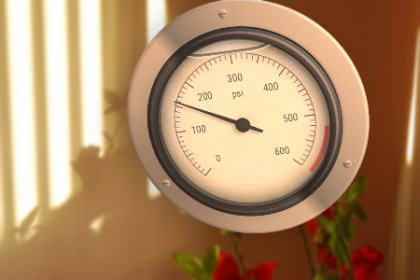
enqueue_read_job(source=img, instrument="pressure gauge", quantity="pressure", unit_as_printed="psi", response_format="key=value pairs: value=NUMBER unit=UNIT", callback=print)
value=160 unit=psi
